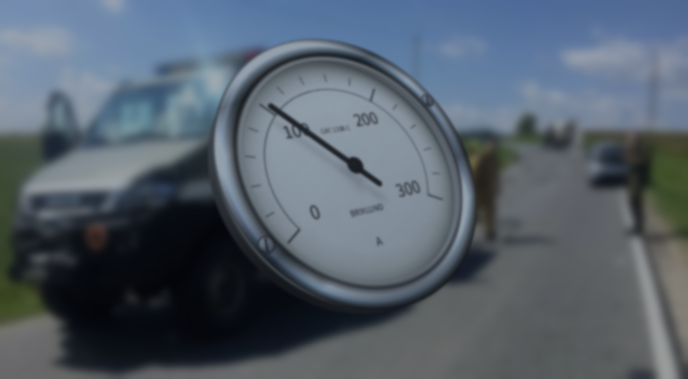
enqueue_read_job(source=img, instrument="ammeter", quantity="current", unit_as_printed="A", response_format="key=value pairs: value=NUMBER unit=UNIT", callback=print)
value=100 unit=A
